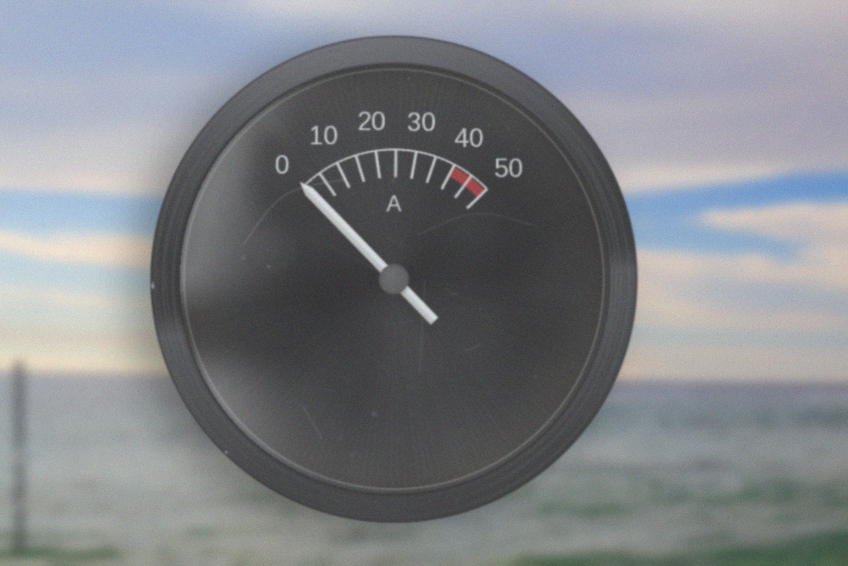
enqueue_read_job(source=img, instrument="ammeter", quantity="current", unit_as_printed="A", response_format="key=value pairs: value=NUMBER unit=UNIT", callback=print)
value=0 unit=A
